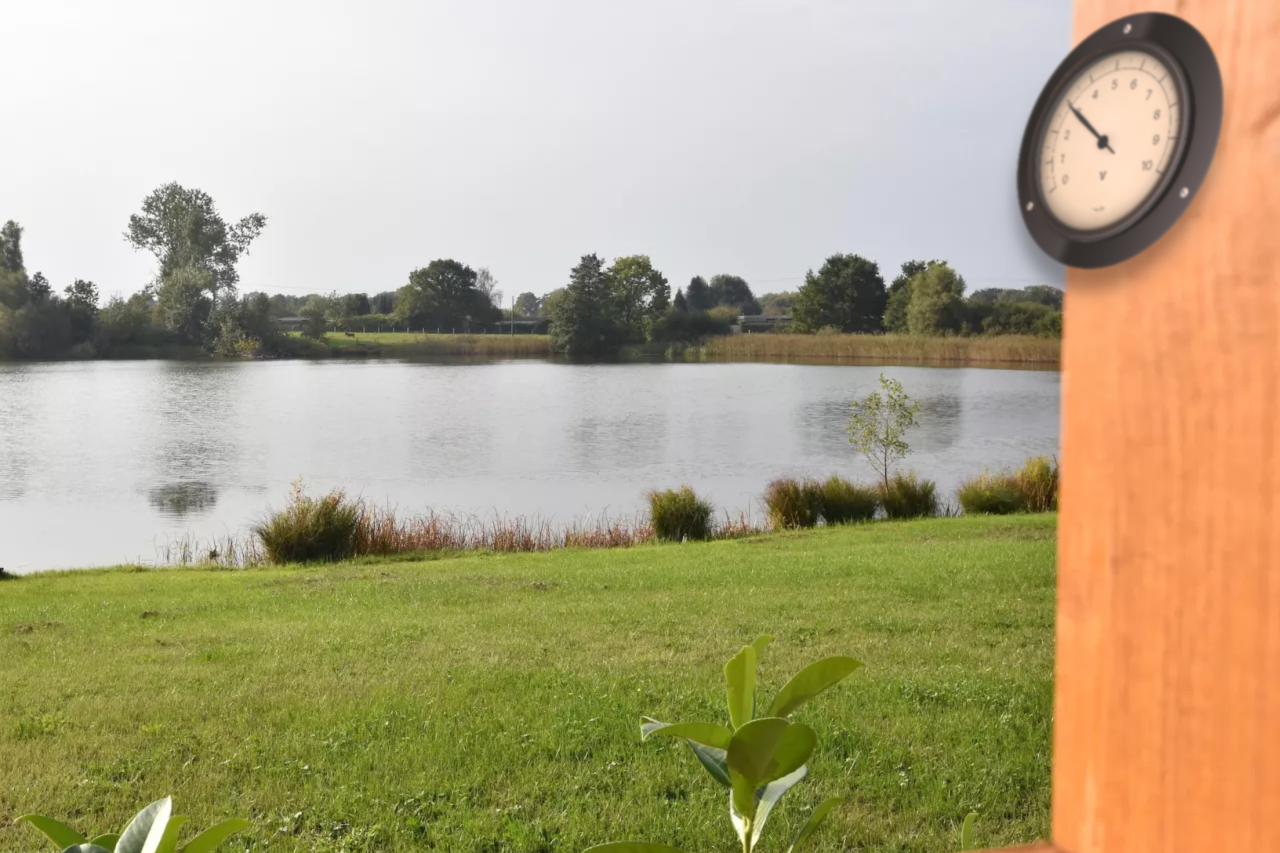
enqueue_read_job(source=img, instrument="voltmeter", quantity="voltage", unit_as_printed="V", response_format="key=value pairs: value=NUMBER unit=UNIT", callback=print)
value=3 unit=V
